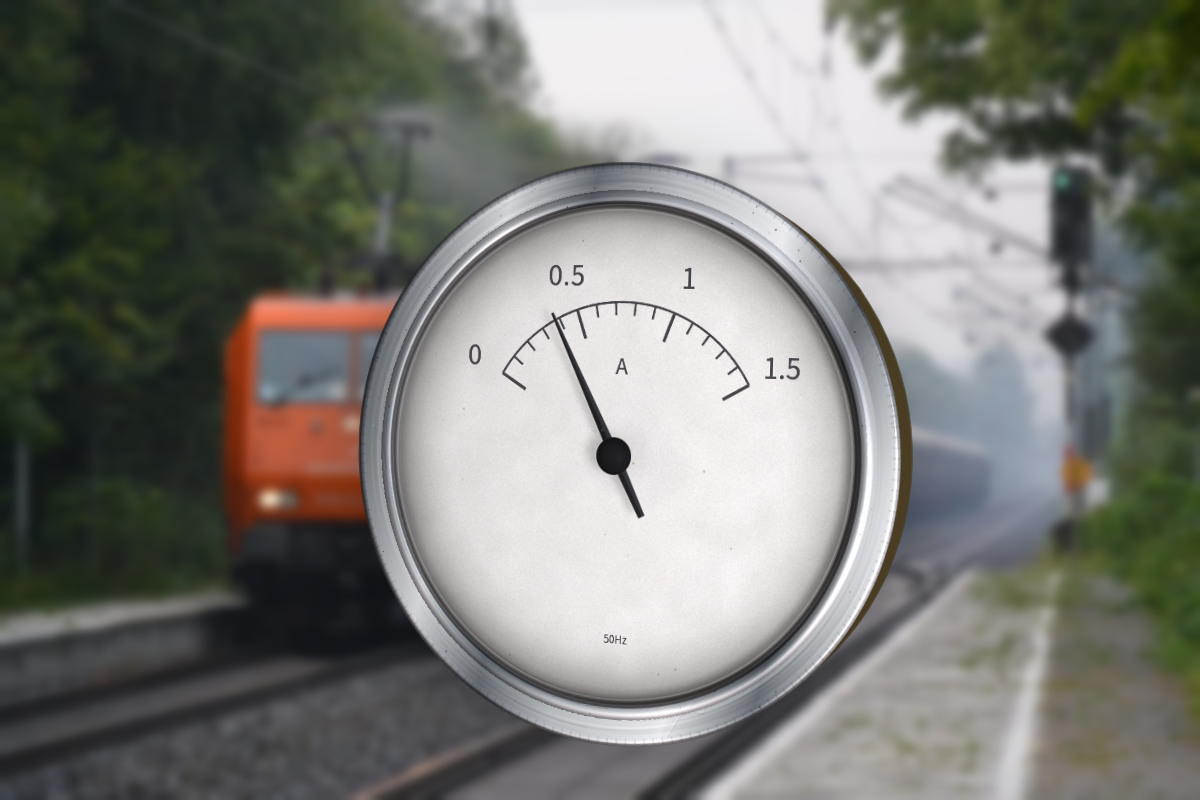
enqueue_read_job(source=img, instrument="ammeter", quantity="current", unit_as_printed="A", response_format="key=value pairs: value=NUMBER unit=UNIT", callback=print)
value=0.4 unit=A
